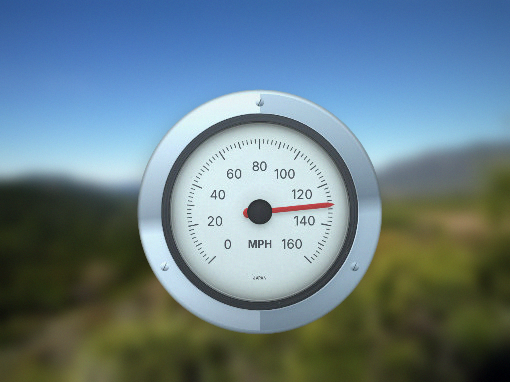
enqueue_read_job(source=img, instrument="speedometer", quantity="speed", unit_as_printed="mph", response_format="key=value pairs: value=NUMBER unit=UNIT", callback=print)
value=130 unit=mph
